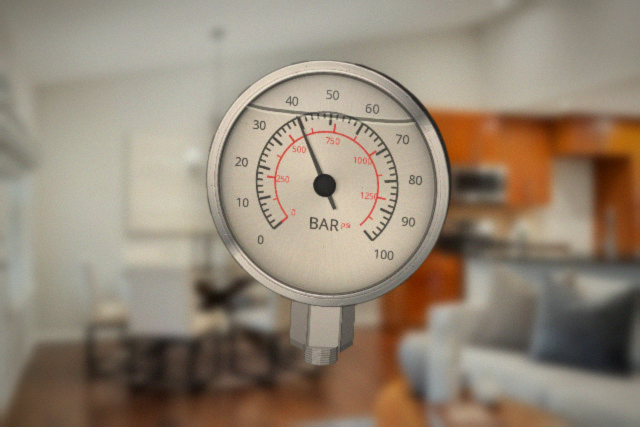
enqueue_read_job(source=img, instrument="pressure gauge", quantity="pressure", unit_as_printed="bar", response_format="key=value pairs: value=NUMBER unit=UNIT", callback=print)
value=40 unit=bar
